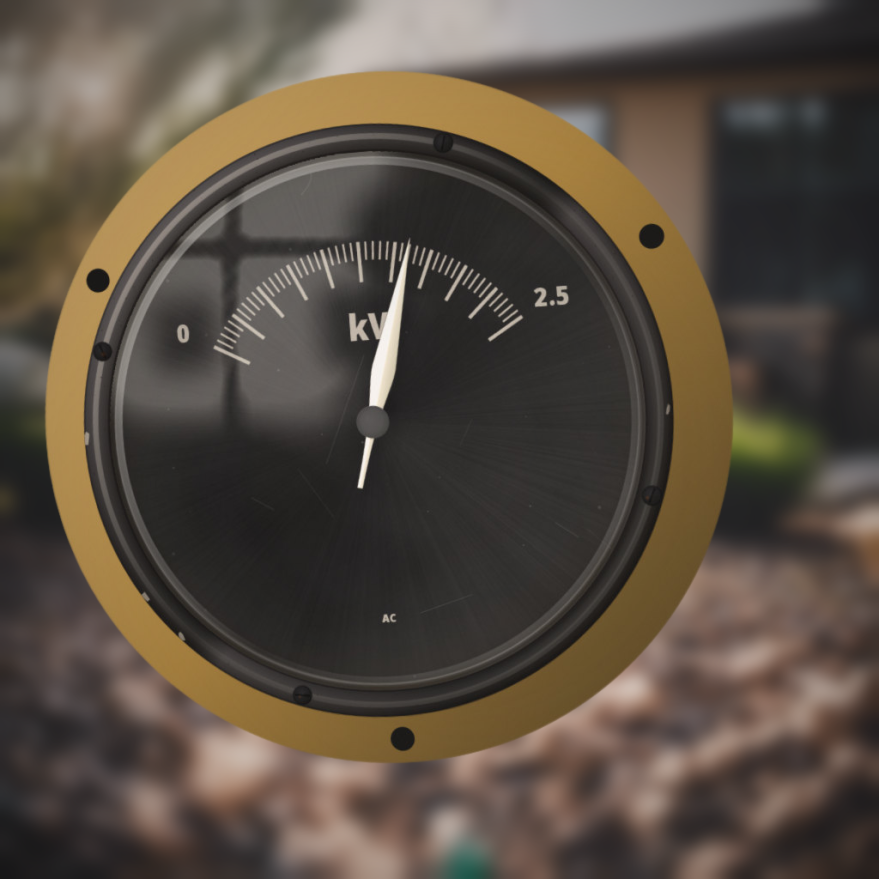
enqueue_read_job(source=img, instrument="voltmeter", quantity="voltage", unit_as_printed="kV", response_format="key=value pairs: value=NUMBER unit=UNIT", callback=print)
value=1.6 unit=kV
